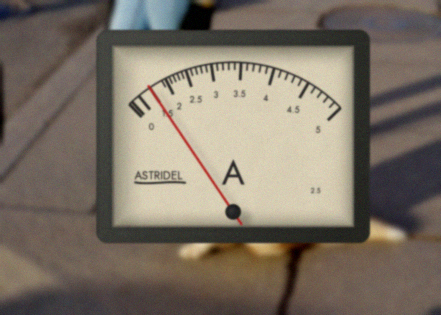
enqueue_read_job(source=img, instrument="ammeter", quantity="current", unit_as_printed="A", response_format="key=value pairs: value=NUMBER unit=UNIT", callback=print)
value=1.5 unit=A
